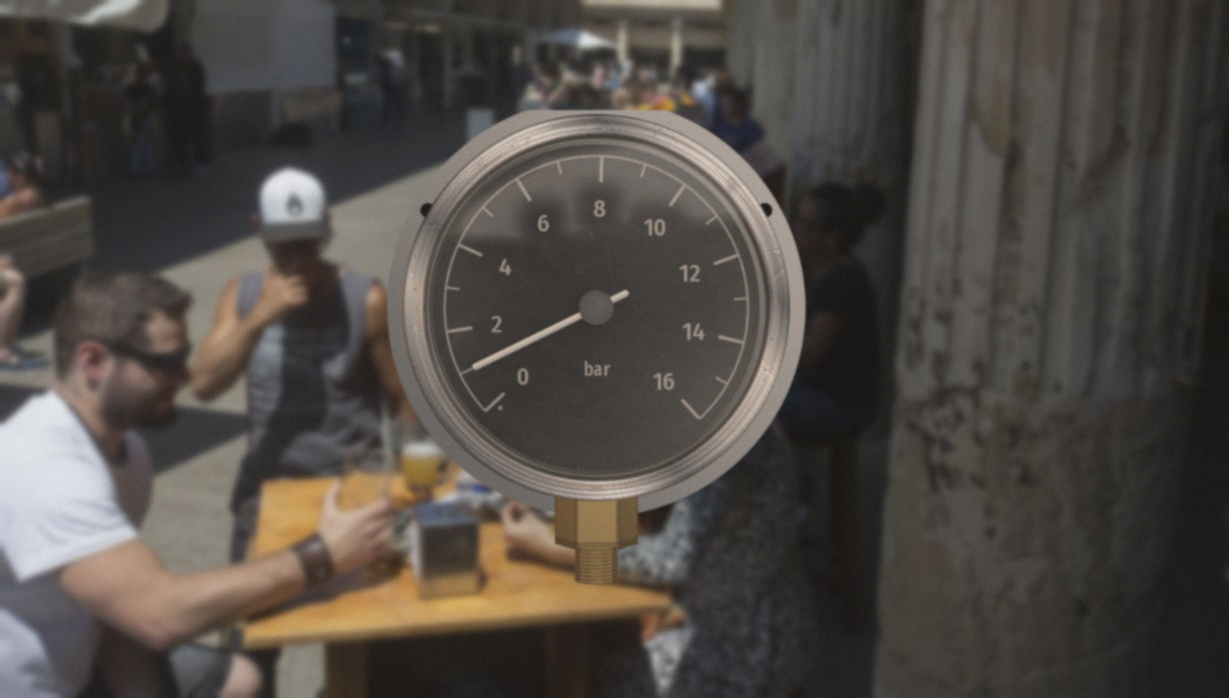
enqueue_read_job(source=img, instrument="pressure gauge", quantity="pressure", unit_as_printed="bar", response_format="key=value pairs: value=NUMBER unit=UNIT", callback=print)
value=1 unit=bar
